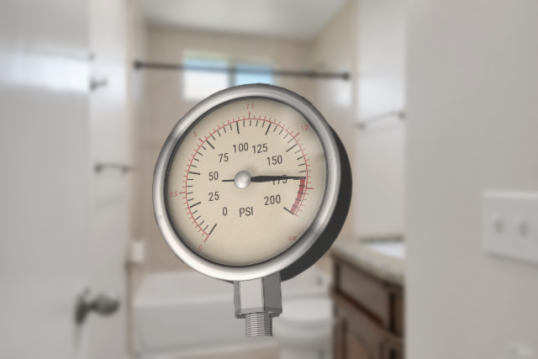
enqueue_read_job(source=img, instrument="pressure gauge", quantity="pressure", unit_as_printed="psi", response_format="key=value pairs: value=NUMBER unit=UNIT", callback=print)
value=175 unit=psi
